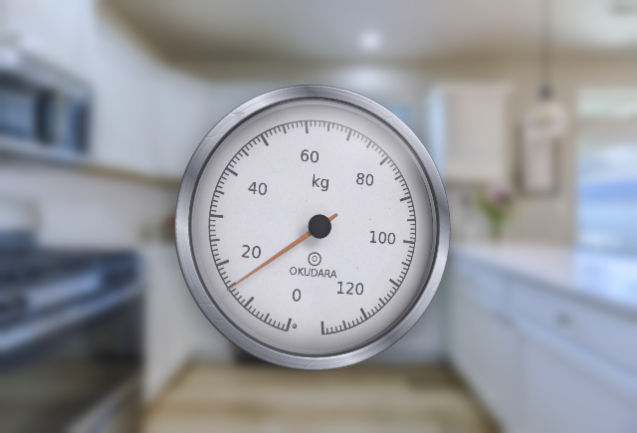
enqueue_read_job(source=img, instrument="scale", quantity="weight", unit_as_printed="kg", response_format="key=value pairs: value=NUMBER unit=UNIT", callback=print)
value=15 unit=kg
